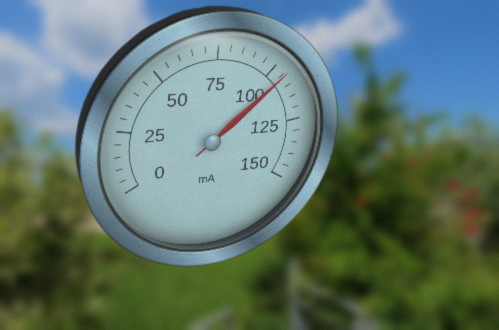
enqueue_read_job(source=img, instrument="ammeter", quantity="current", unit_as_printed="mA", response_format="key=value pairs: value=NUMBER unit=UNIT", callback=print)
value=105 unit=mA
